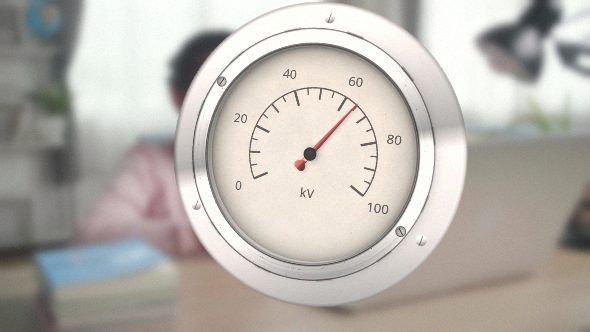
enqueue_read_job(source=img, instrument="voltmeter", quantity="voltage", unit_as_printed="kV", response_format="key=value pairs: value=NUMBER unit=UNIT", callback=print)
value=65 unit=kV
